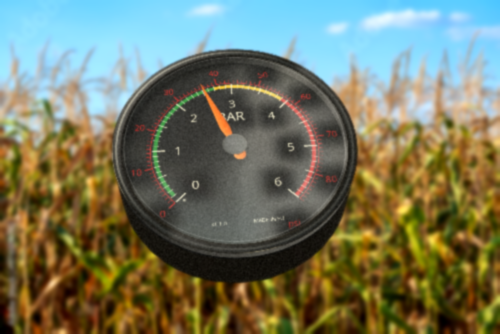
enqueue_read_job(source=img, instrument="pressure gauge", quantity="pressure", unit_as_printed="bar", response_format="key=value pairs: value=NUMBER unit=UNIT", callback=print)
value=2.5 unit=bar
